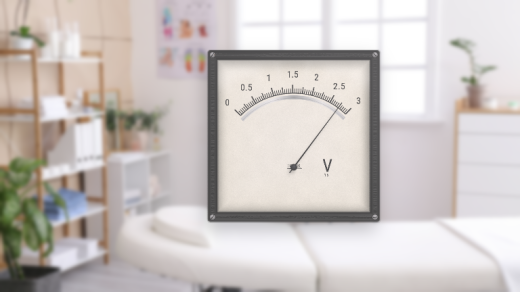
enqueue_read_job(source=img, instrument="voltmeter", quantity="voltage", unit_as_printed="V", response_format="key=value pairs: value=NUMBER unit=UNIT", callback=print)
value=2.75 unit=V
